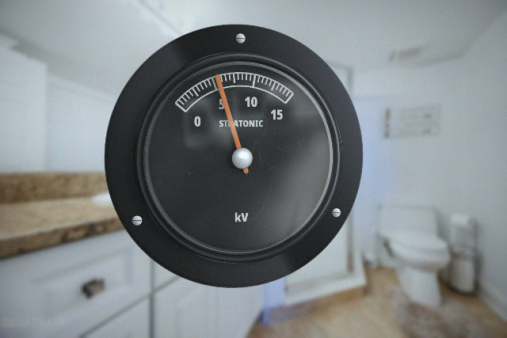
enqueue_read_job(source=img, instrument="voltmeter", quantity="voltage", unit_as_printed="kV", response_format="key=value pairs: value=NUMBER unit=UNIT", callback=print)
value=5.5 unit=kV
